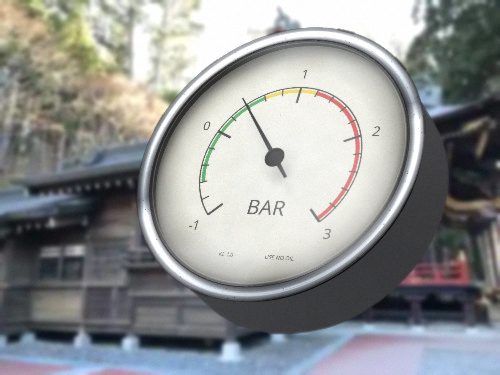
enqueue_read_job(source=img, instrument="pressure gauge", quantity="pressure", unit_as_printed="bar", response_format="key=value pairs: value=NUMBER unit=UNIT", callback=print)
value=0.4 unit=bar
